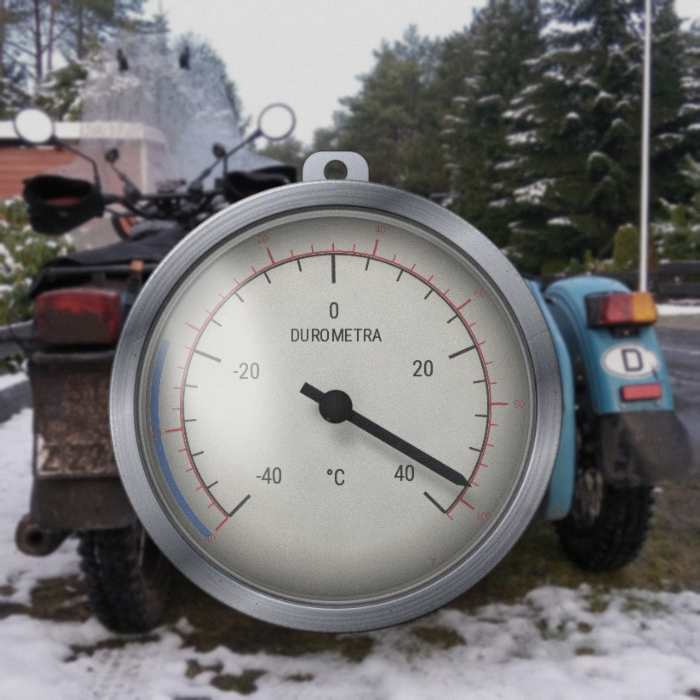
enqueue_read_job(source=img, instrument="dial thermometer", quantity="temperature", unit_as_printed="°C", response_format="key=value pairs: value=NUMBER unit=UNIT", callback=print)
value=36 unit=°C
